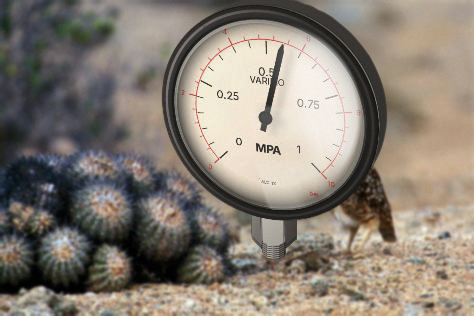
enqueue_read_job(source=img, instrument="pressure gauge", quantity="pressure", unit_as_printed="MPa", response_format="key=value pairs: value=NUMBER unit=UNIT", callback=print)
value=0.55 unit=MPa
